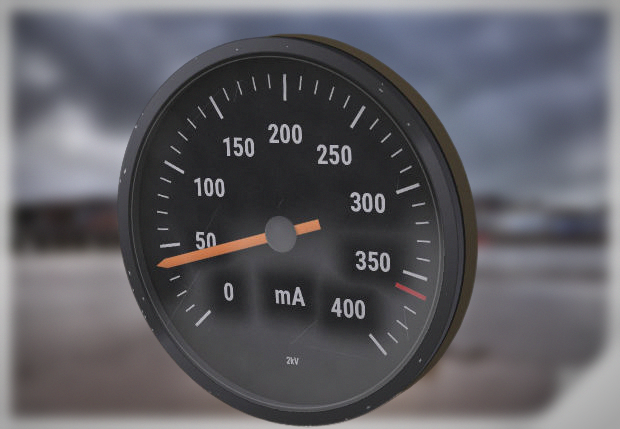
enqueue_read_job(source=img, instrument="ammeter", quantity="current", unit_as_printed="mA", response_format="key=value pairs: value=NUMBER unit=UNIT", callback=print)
value=40 unit=mA
